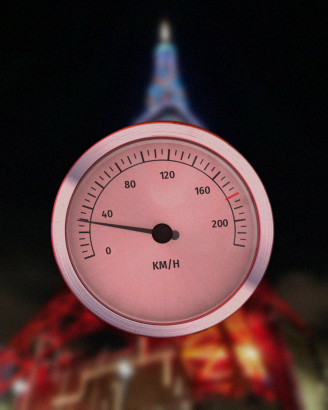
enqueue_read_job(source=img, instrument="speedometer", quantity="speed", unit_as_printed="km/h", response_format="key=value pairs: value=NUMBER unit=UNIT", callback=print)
value=30 unit=km/h
